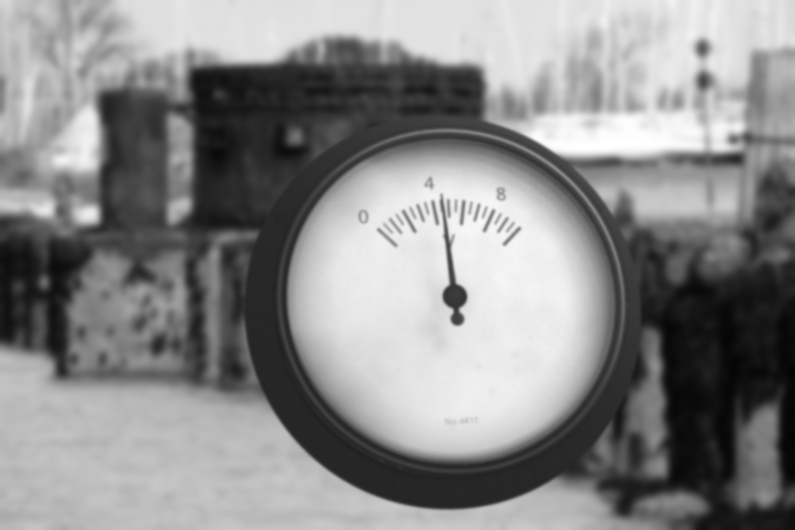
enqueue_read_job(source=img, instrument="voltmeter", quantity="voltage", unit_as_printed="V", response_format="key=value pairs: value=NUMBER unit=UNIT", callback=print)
value=4.5 unit=V
